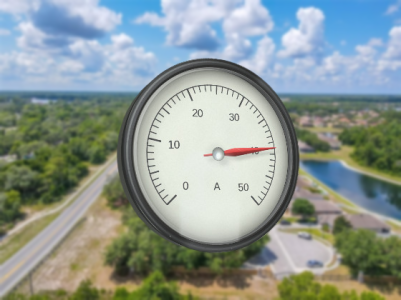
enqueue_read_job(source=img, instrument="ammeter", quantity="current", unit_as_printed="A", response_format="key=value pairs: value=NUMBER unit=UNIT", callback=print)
value=40 unit=A
